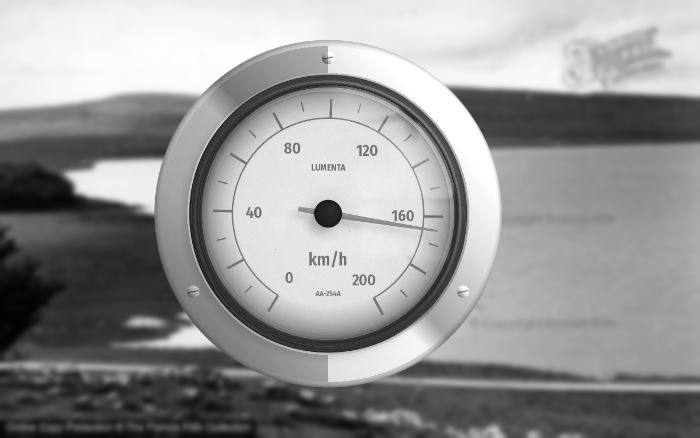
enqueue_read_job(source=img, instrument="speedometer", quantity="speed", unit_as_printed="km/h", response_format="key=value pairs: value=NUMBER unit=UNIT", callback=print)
value=165 unit=km/h
